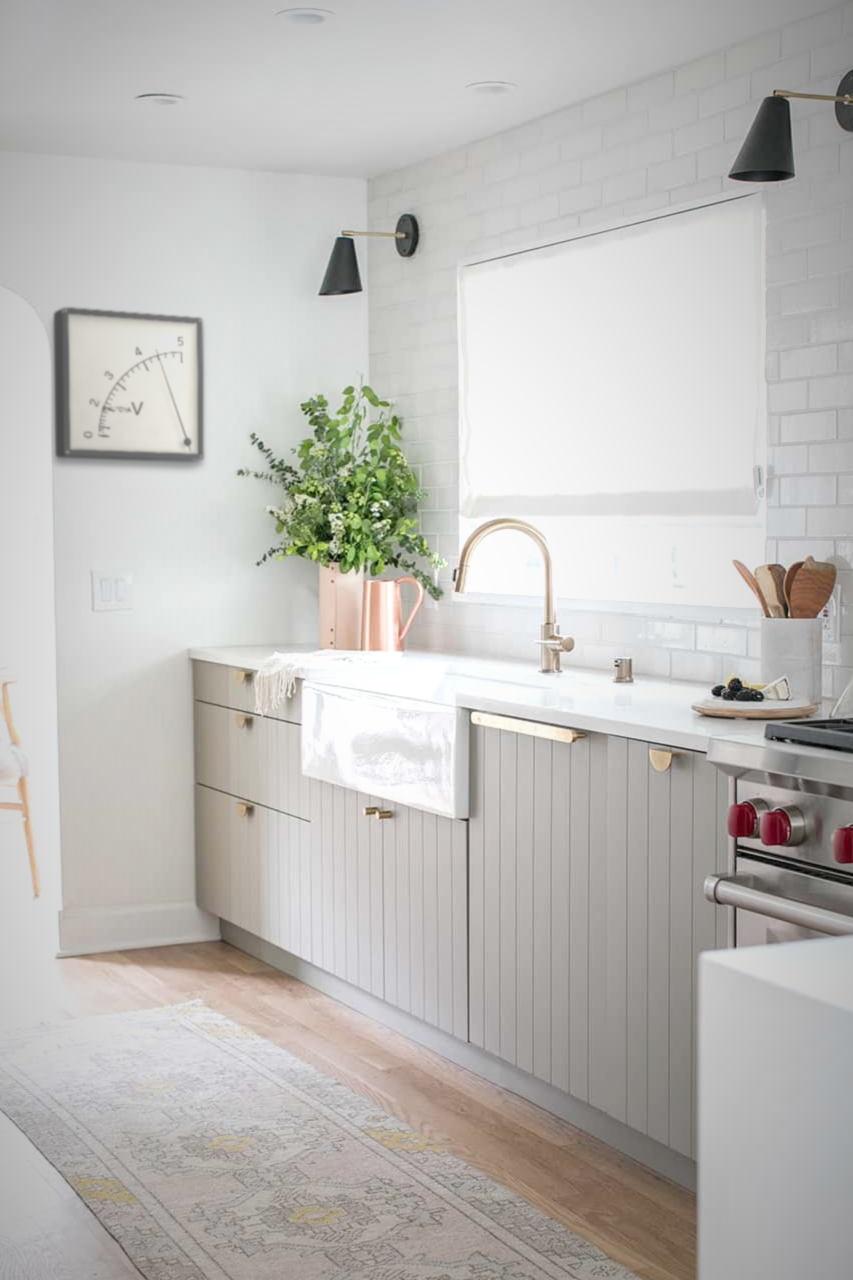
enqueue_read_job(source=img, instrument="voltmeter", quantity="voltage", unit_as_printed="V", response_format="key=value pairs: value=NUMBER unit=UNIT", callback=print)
value=4.4 unit=V
